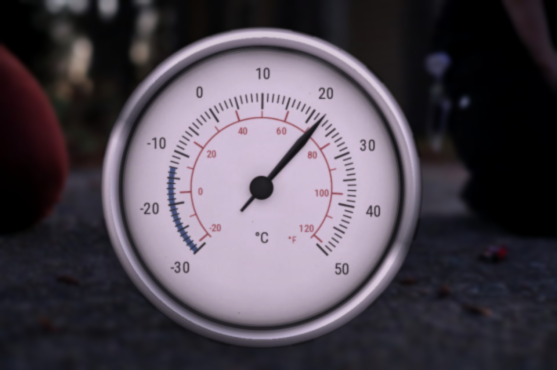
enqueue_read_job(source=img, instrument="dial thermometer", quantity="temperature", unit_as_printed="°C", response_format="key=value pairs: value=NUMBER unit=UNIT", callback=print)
value=22 unit=°C
